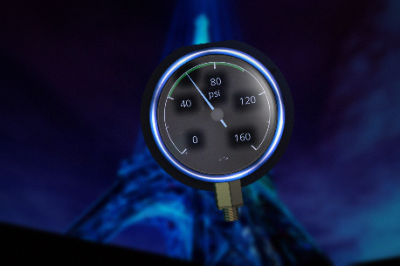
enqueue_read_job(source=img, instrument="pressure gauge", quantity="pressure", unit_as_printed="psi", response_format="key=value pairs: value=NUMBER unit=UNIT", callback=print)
value=60 unit=psi
